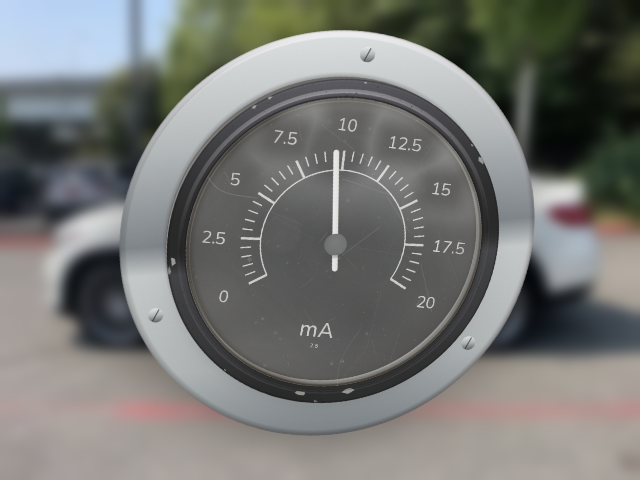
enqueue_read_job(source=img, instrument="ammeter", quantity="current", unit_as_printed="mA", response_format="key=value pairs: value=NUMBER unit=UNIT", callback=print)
value=9.5 unit=mA
